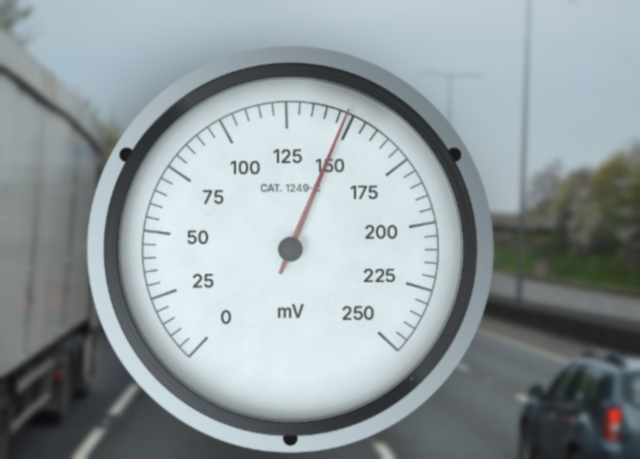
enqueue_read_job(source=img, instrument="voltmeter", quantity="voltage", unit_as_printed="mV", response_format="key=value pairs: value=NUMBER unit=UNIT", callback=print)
value=147.5 unit=mV
